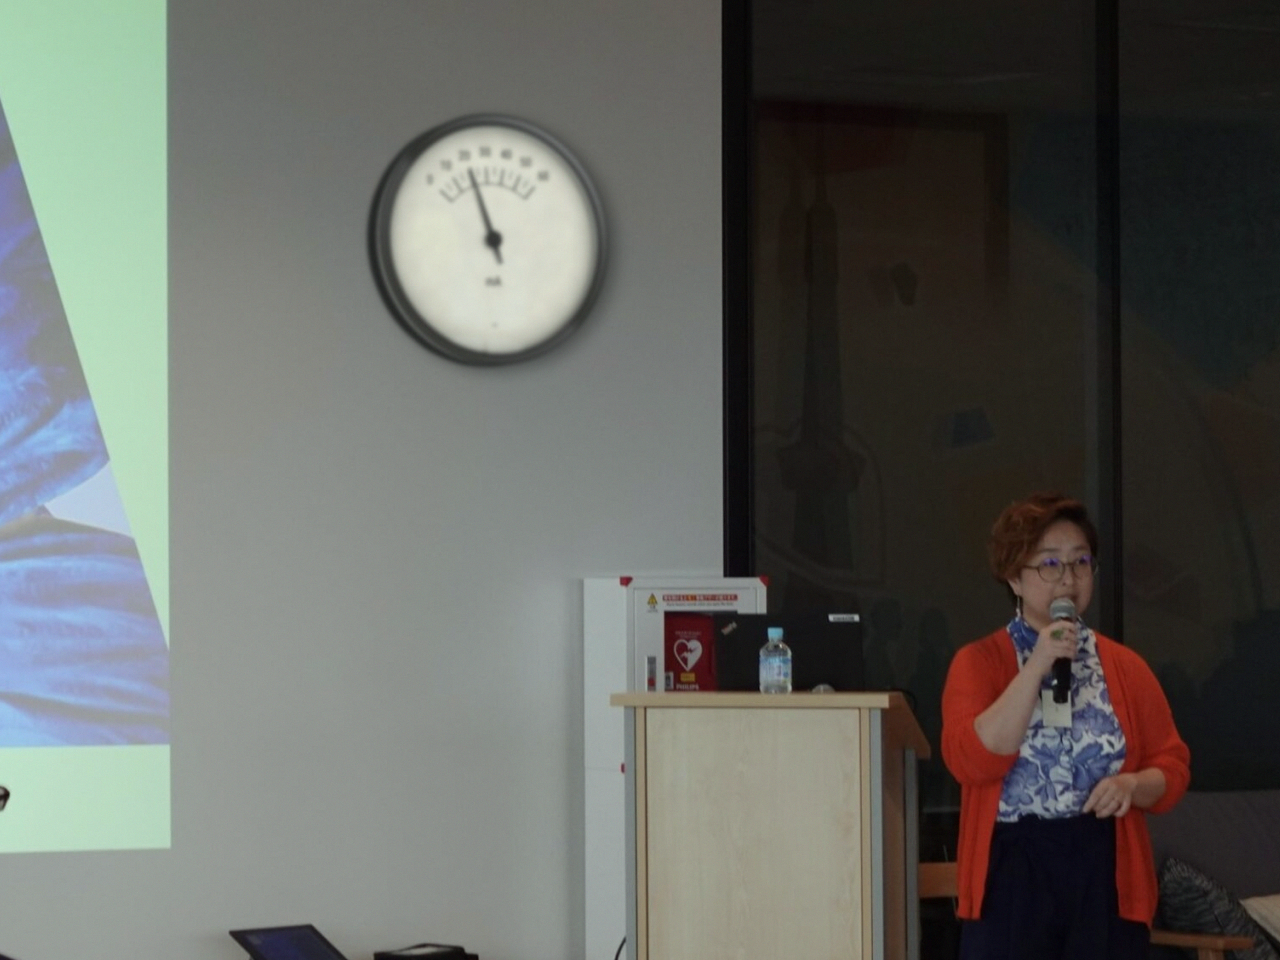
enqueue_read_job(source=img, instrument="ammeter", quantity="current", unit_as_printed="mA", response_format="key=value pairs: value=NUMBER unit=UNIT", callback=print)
value=20 unit=mA
